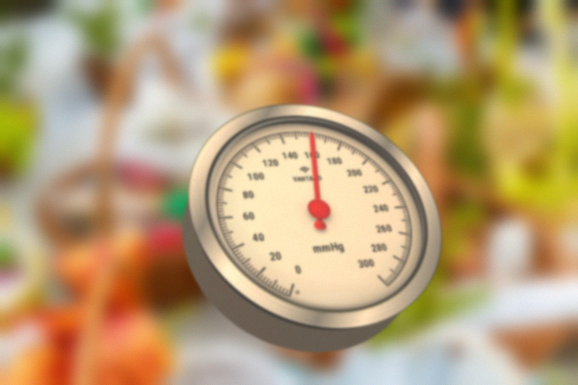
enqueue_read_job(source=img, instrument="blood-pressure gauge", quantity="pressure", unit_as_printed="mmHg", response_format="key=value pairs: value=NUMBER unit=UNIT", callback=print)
value=160 unit=mmHg
